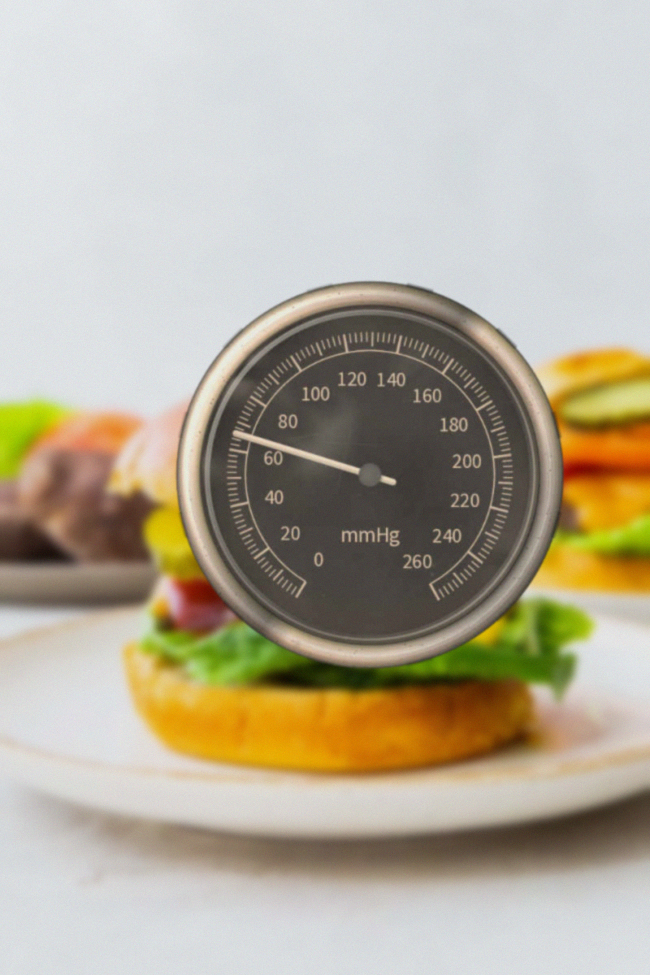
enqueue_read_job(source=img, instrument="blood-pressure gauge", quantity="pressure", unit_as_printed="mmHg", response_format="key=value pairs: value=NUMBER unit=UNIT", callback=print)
value=66 unit=mmHg
